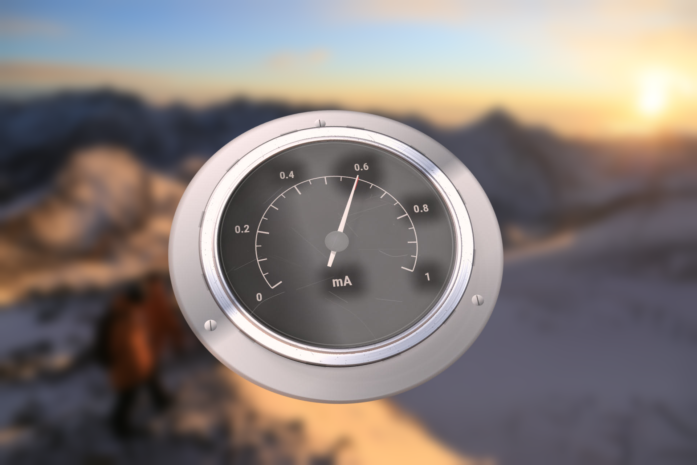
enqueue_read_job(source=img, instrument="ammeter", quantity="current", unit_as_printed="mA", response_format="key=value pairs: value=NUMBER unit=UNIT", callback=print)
value=0.6 unit=mA
